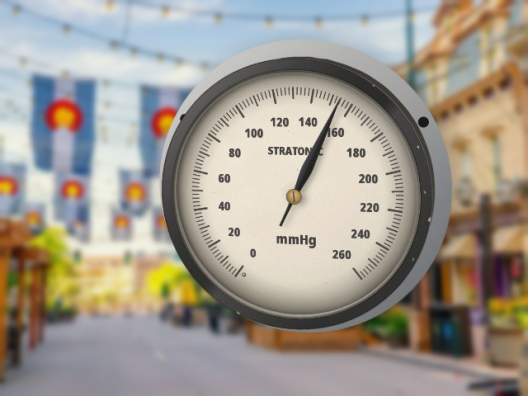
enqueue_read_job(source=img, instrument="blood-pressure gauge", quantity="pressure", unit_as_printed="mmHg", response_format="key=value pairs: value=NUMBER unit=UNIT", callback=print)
value=154 unit=mmHg
